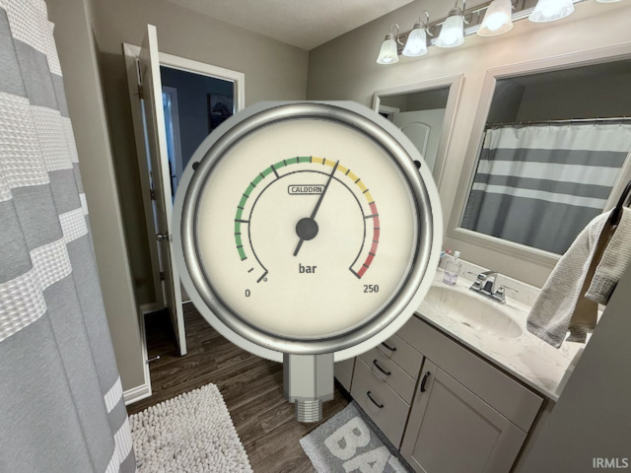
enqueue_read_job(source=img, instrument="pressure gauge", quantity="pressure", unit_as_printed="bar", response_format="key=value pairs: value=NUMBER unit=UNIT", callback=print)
value=150 unit=bar
